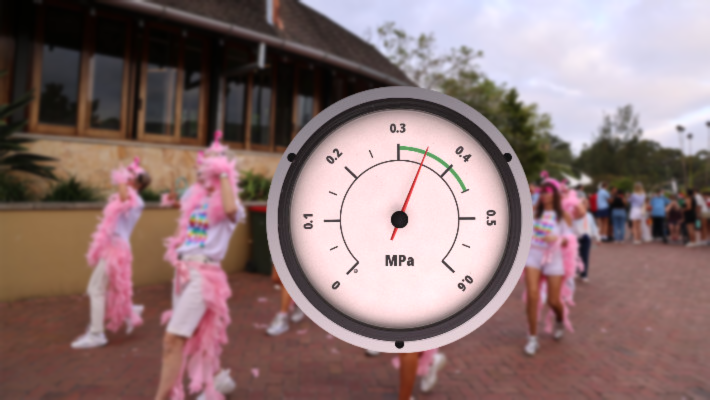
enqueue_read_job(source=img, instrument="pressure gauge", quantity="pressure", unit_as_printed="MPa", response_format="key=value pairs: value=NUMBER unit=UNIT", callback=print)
value=0.35 unit=MPa
